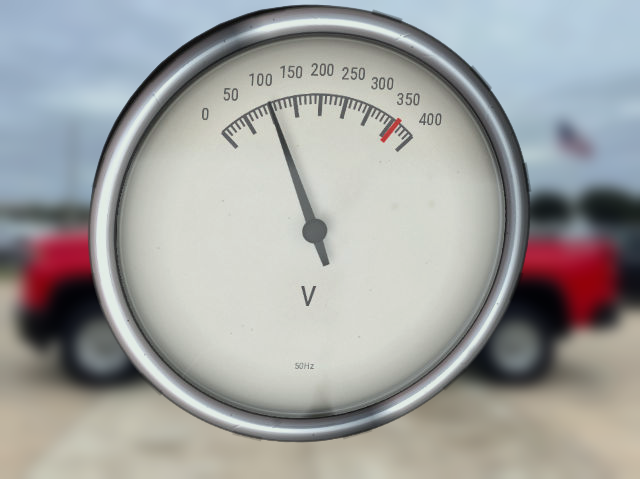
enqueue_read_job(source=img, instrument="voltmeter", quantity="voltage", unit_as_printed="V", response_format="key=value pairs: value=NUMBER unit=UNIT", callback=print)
value=100 unit=V
